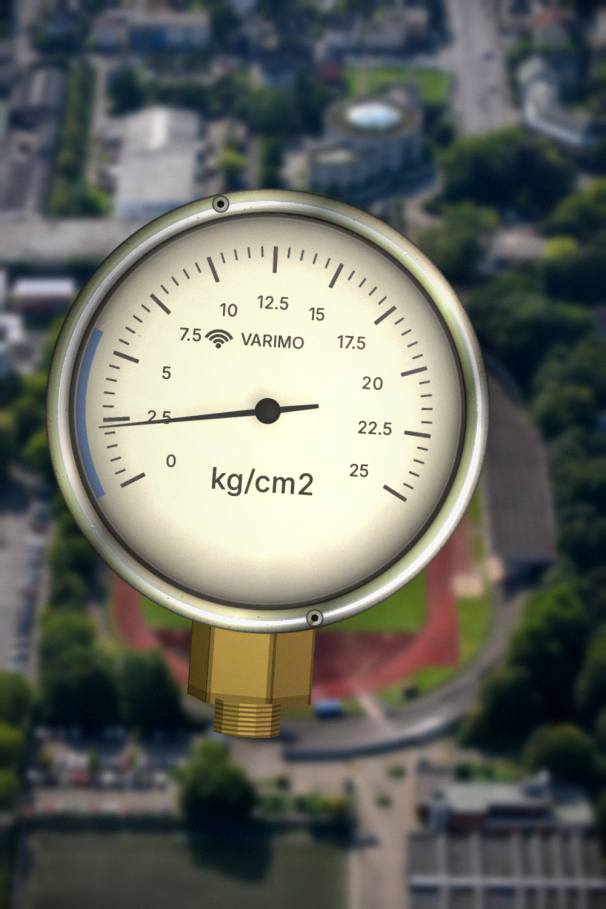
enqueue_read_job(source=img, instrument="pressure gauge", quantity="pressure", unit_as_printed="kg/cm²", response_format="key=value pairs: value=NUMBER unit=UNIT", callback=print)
value=2.25 unit=kg/cm²
